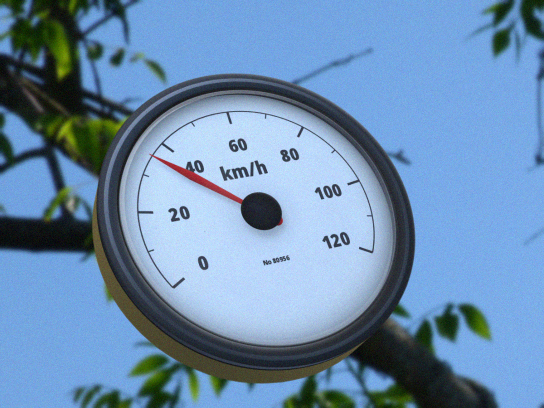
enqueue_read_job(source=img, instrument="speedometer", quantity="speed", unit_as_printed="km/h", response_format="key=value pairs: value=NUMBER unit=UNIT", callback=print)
value=35 unit=km/h
